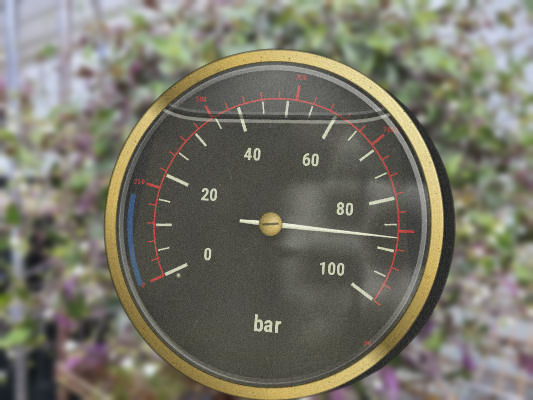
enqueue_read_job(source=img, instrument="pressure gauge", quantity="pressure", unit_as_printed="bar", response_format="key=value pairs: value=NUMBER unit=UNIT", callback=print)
value=87.5 unit=bar
